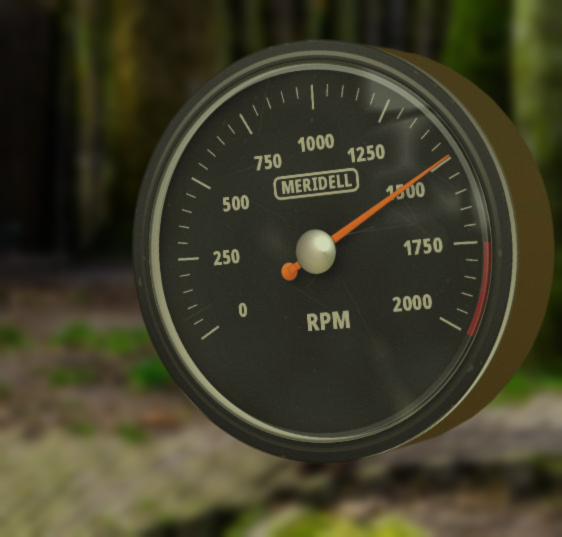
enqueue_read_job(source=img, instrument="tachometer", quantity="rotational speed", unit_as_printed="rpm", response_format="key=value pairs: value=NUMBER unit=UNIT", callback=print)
value=1500 unit=rpm
